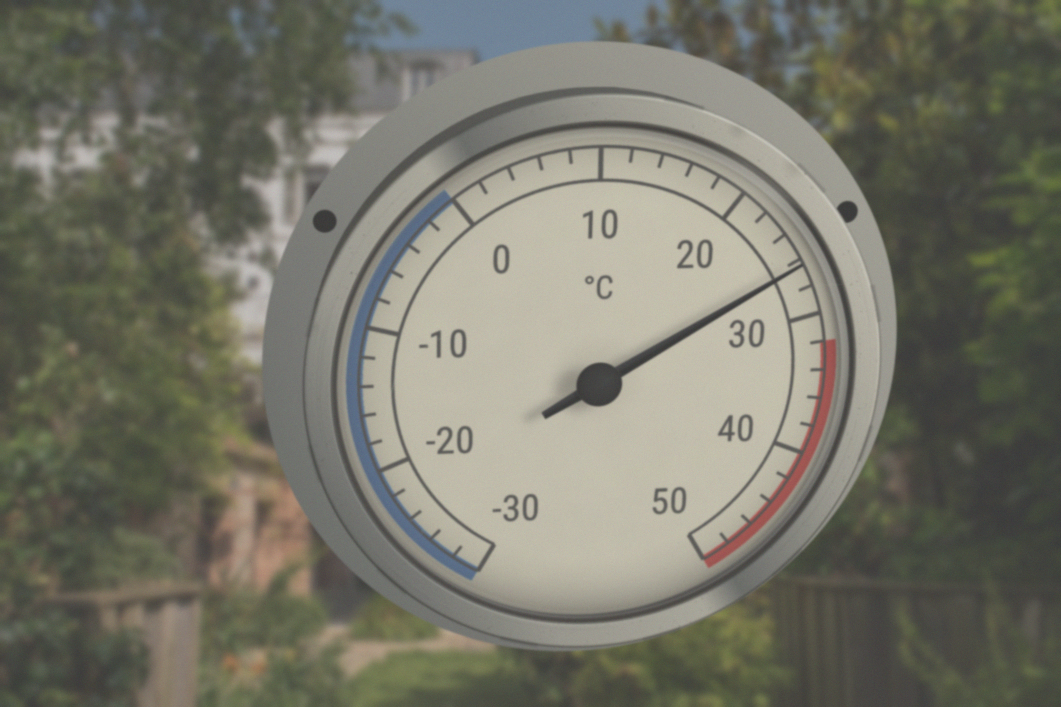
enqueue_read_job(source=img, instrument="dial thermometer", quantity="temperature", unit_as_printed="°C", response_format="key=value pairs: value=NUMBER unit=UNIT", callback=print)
value=26 unit=°C
